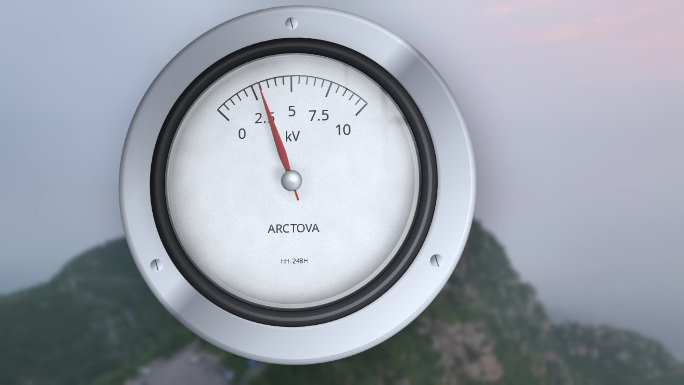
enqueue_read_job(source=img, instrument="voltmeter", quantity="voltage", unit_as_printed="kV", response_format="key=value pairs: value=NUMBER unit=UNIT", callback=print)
value=3 unit=kV
